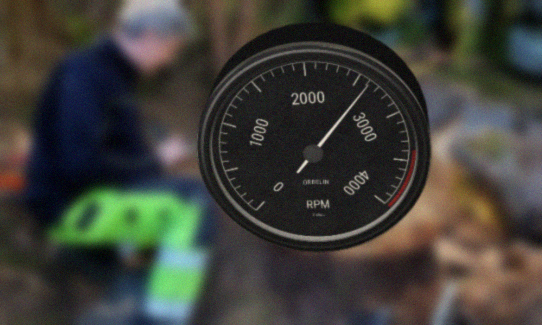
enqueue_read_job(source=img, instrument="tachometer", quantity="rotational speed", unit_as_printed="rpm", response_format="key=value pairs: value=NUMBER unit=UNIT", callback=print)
value=2600 unit=rpm
